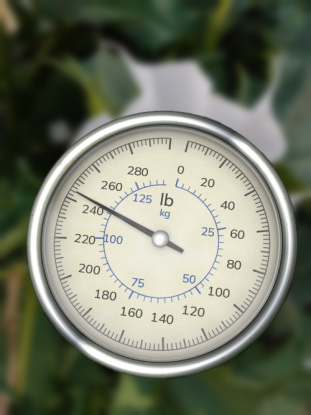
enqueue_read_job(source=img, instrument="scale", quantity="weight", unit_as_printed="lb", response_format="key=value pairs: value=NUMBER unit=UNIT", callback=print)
value=244 unit=lb
